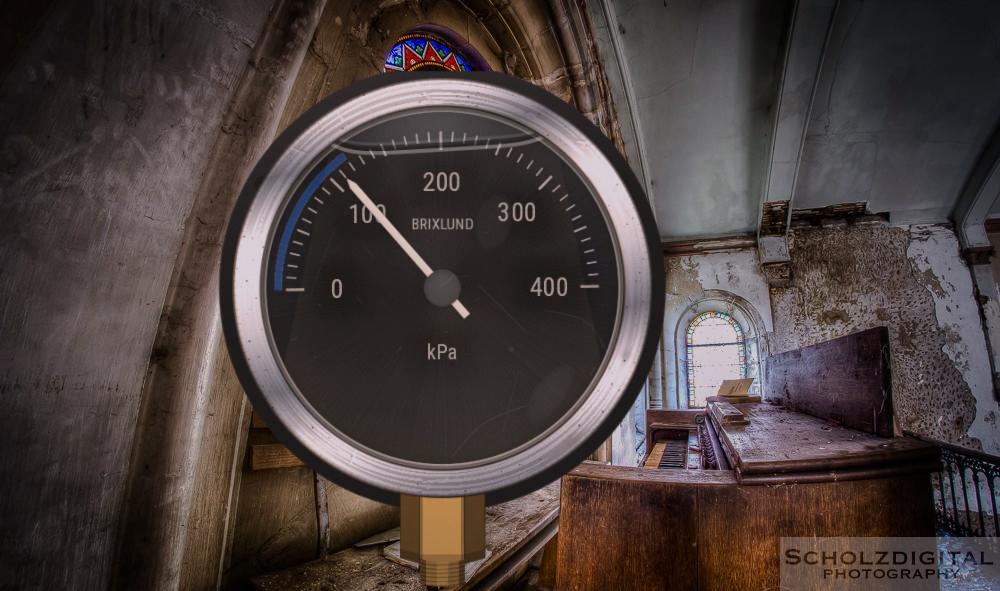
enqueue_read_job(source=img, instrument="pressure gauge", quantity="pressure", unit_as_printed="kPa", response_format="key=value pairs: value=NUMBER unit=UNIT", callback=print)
value=110 unit=kPa
